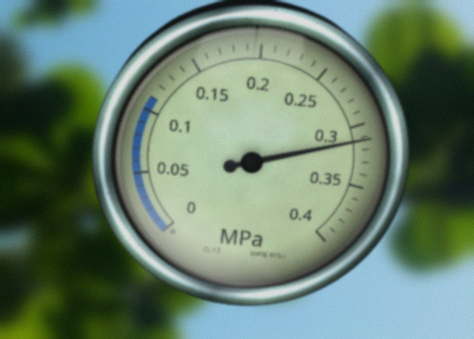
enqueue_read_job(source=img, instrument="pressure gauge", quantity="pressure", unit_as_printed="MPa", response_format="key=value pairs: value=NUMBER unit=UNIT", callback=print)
value=0.31 unit=MPa
